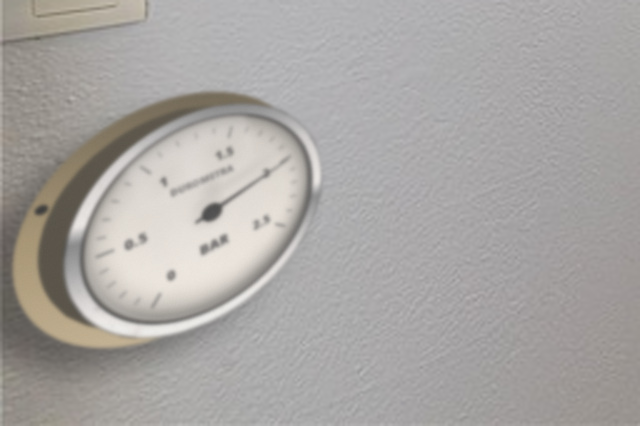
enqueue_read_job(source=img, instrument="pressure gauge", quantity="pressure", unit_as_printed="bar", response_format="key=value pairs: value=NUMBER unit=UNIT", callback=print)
value=2 unit=bar
